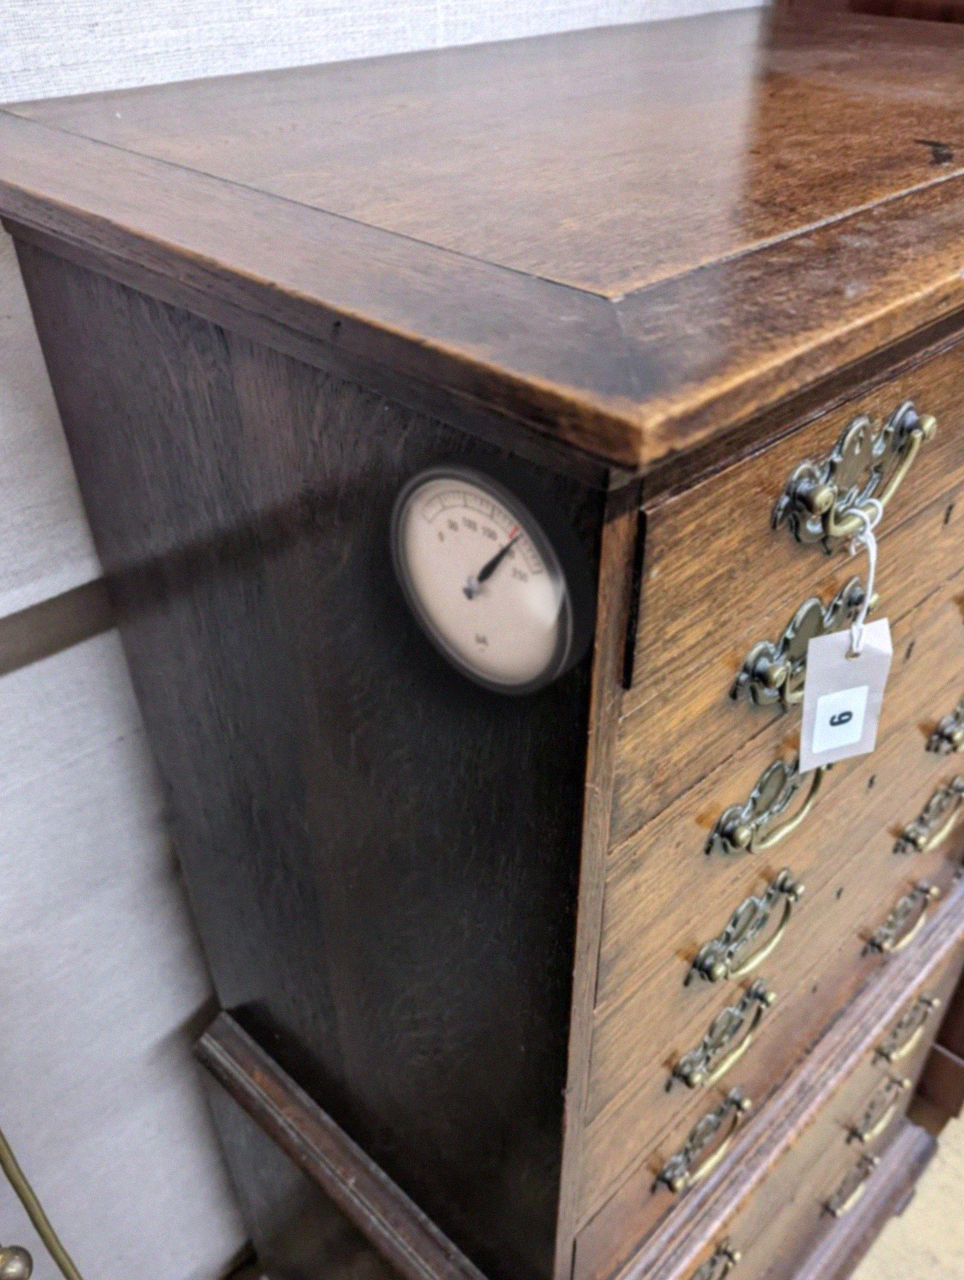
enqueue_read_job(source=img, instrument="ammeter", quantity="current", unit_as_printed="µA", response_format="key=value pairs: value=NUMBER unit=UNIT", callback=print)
value=200 unit=µA
